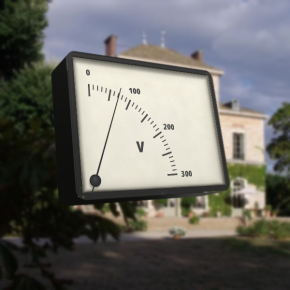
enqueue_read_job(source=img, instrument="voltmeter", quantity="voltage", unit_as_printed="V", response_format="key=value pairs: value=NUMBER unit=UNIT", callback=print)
value=70 unit=V
